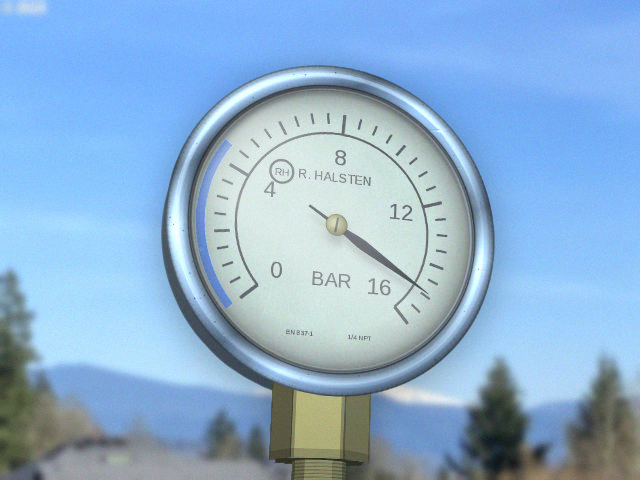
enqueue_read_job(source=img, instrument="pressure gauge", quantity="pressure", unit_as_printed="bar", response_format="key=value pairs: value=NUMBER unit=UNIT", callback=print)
value=15 unit=bar
